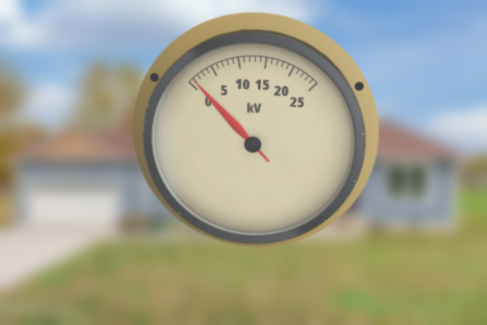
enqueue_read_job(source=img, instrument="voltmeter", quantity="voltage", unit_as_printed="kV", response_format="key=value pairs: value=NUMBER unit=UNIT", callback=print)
value=1 unit=kV
